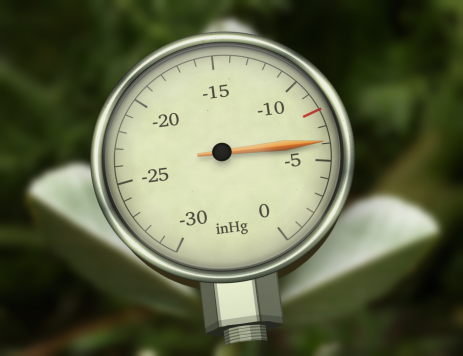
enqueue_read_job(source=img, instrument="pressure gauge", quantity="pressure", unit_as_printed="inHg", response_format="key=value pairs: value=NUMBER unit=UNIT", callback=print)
value=-6 unit=inHg
